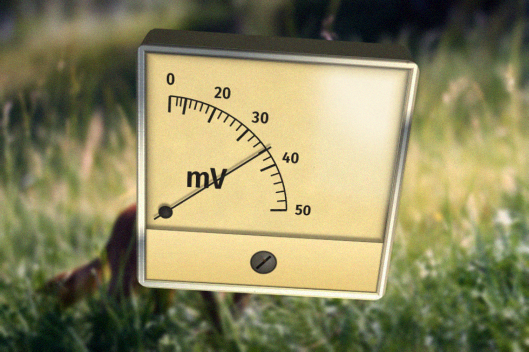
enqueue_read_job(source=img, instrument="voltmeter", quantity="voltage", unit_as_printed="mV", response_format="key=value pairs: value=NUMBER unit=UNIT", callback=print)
value=36 unit=mV
